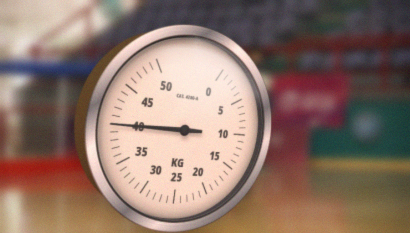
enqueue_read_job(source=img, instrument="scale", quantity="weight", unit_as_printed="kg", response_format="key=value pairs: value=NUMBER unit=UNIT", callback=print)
value=40 unit=kg
